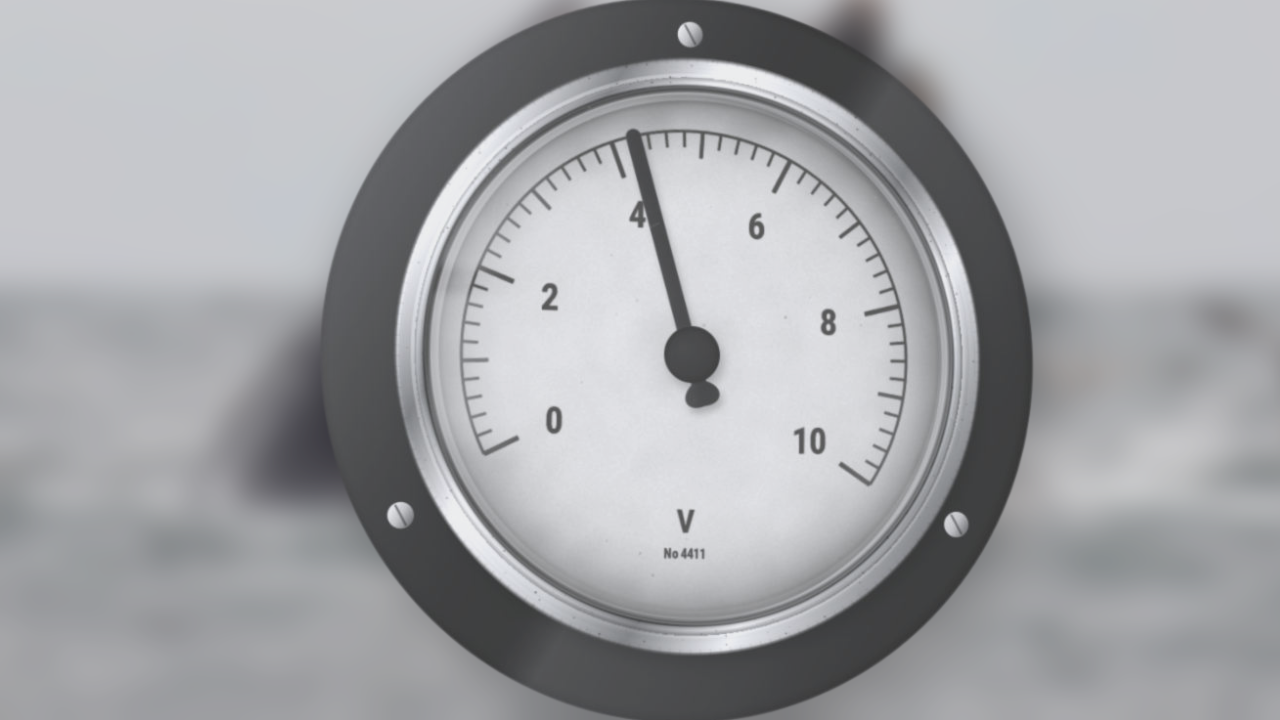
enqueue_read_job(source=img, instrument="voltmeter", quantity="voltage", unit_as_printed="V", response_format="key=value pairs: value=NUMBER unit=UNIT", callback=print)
value=4.2 unit=V
